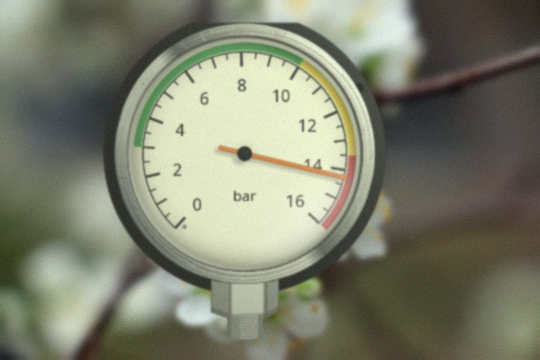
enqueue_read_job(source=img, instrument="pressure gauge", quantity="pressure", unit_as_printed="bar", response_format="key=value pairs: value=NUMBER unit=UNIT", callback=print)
value=14.25 unit=bar
